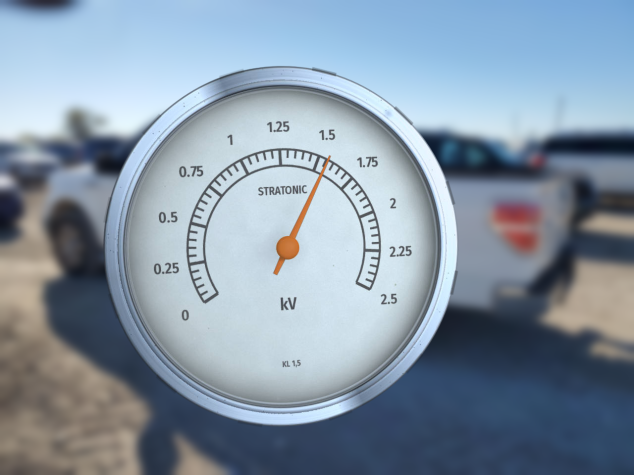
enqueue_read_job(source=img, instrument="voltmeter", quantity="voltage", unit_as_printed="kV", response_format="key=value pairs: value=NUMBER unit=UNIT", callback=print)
value=1.55 unit=kV
